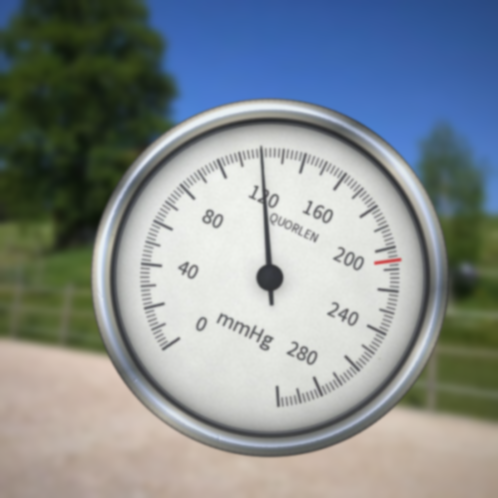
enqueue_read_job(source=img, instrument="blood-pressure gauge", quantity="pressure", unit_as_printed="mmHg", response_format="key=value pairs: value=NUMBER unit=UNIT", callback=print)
value=120 unit=mmHg
